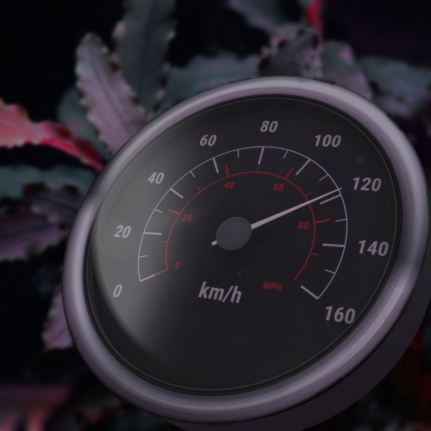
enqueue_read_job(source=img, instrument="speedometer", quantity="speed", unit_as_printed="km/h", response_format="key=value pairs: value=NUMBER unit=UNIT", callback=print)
value=120 unit=km/h
